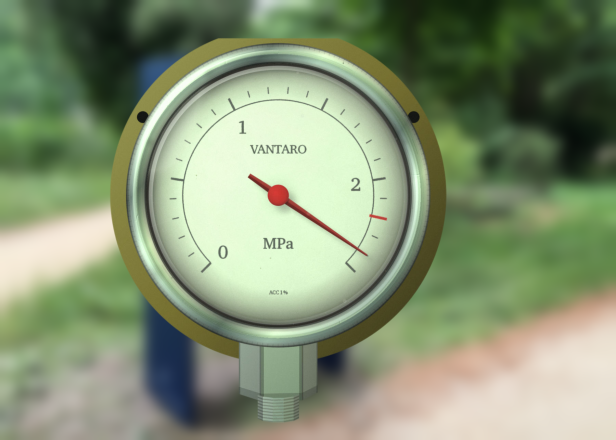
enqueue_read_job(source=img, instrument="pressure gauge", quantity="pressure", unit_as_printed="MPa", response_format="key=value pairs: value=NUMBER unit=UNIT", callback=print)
value=2.4 unit=MPa
